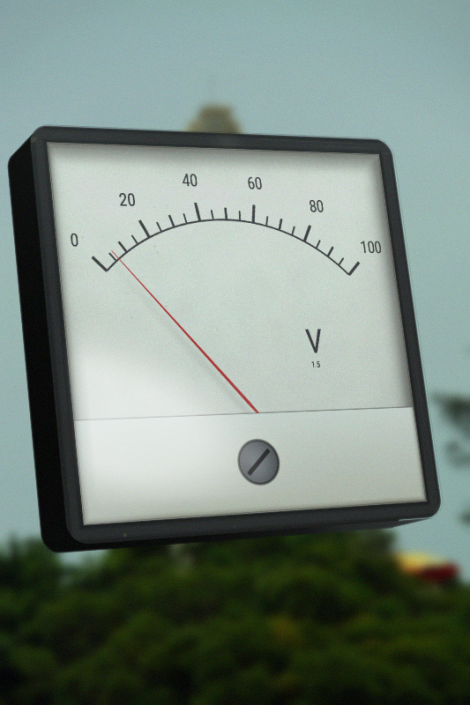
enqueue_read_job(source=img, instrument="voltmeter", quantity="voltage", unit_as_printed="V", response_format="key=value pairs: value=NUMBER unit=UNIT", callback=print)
value=5 unit=V
